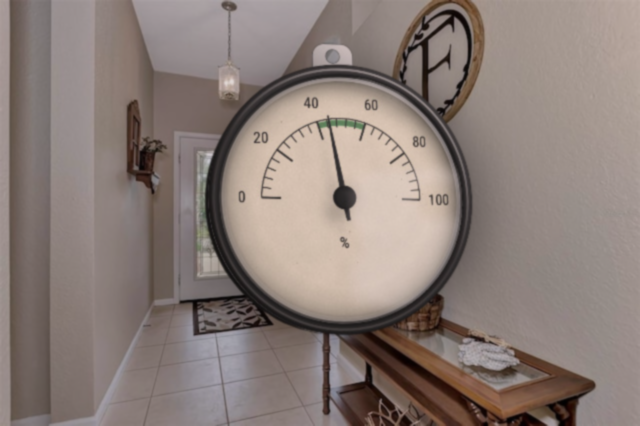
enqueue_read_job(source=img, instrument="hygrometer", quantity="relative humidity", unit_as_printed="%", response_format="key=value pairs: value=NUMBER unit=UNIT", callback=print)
value=44 unit=%
